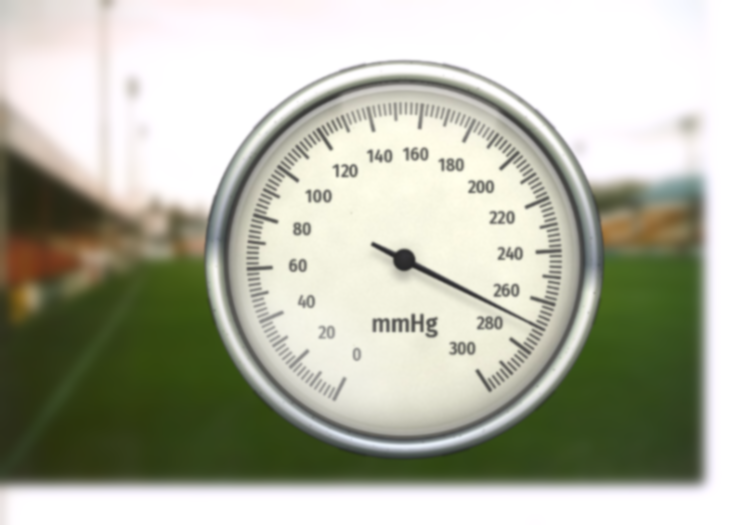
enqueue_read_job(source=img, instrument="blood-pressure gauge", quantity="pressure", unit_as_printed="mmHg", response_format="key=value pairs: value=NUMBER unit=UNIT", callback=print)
value=270 unit=mmHg
